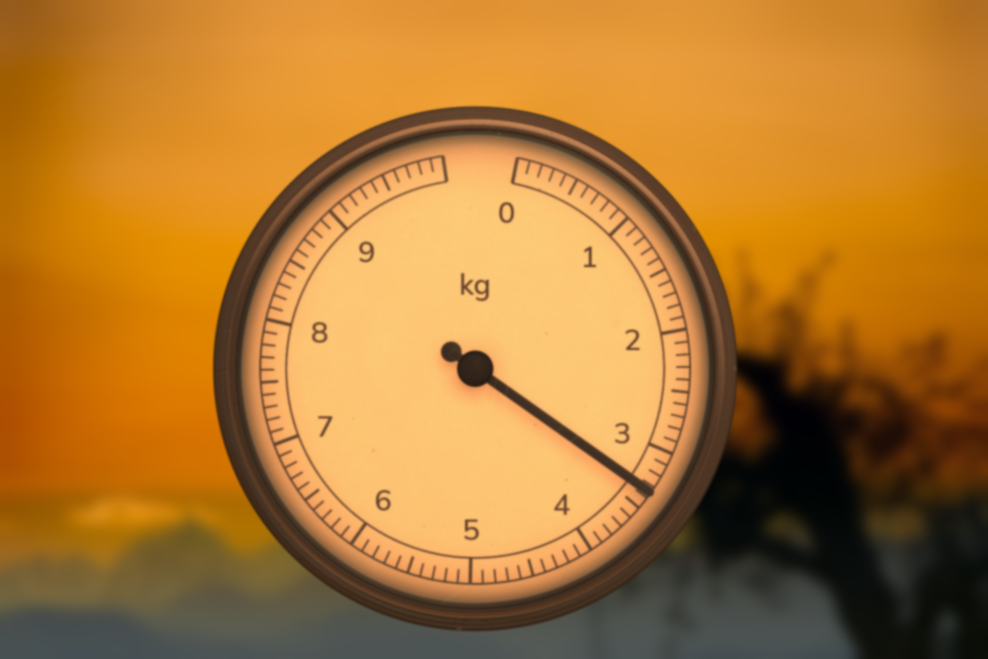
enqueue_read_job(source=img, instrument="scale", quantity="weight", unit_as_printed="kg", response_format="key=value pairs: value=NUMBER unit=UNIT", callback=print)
value=3.35 unit=kg
